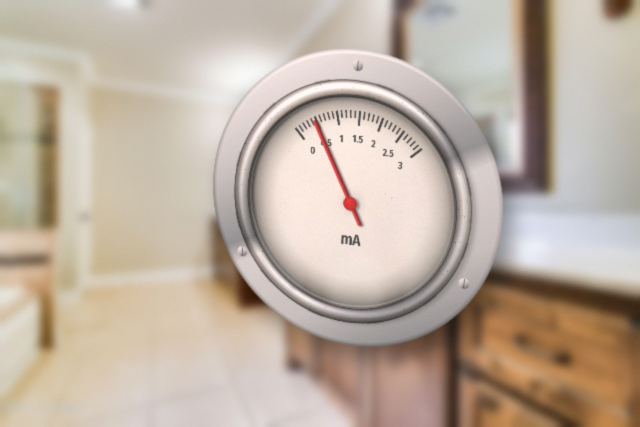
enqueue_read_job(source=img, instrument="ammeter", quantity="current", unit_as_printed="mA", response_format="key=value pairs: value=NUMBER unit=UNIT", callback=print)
value=0.5 unit=mA
